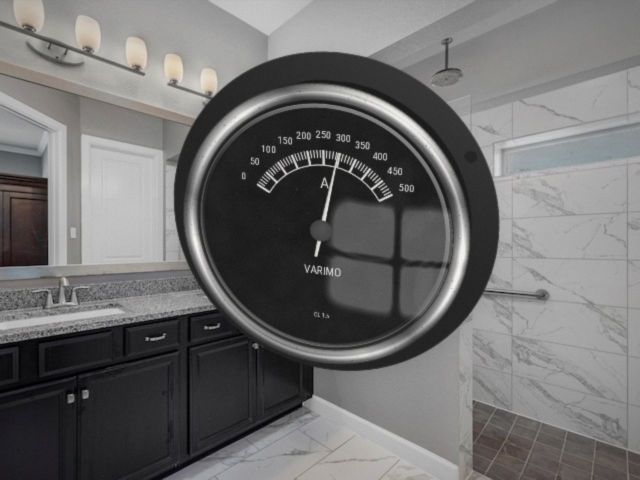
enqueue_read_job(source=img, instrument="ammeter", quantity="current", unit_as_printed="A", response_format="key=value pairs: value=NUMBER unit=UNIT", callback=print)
value=300 unit=A
